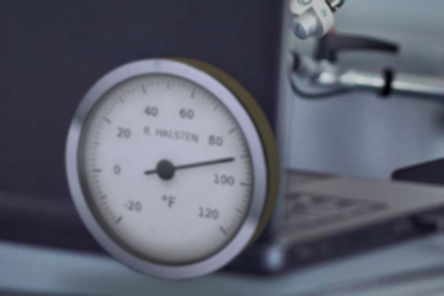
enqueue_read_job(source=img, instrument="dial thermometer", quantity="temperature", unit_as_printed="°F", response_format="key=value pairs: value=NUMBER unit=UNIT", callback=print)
value=90 unit=°F
